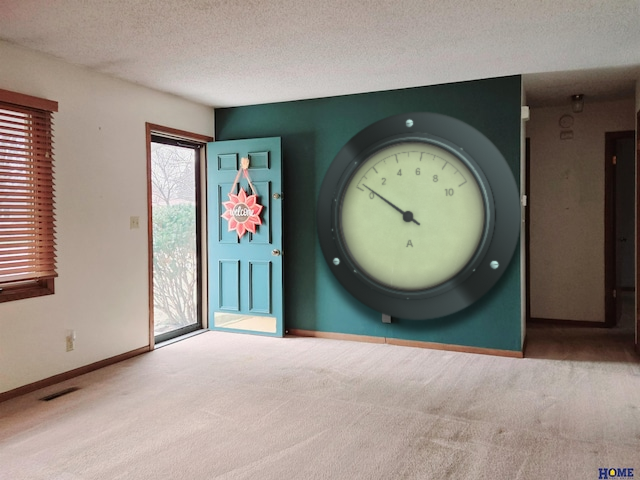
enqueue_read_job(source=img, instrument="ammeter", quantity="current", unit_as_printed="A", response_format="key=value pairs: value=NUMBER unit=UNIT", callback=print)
value=0.5 unit=A
